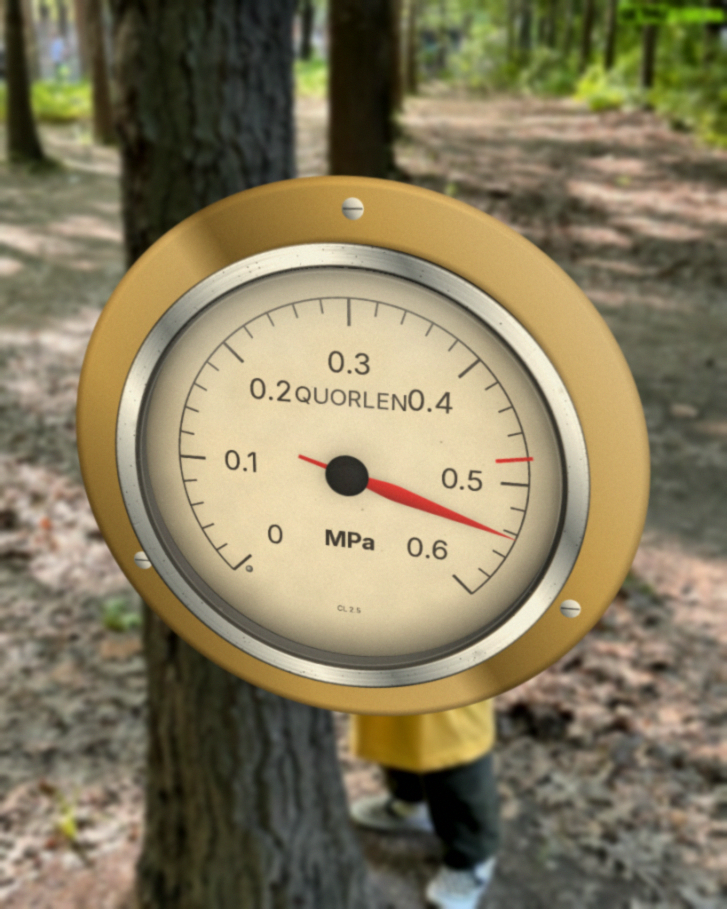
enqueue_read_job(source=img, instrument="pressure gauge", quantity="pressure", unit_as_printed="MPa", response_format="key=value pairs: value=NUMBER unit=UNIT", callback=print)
value=0.54 unit=MPa
